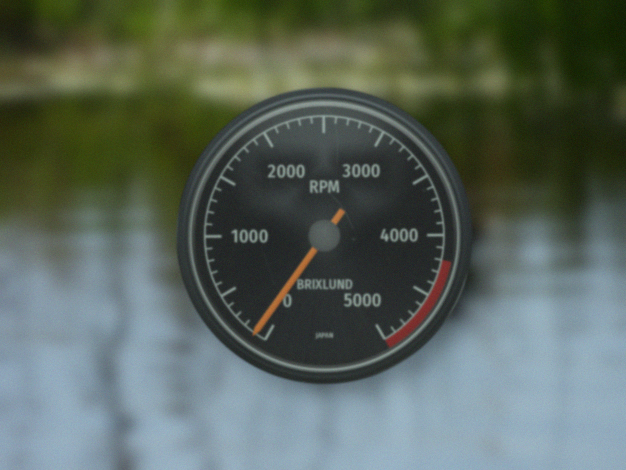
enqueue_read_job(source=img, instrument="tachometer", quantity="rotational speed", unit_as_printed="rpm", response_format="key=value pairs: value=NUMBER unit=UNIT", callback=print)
value=100 unit=rpm
